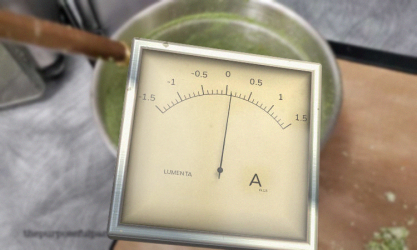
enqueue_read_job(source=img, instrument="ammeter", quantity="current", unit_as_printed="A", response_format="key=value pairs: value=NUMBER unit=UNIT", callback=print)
value=0.1 unit=A
